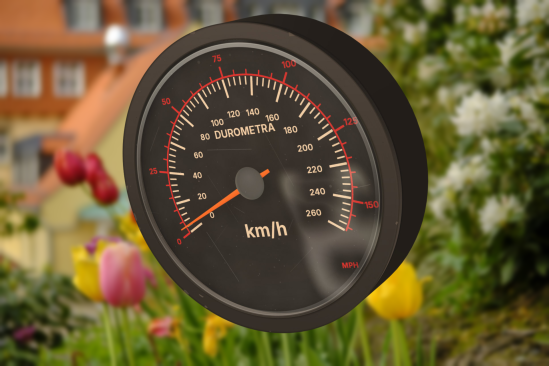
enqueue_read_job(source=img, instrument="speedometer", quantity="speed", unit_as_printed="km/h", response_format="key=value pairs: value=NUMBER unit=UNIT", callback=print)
value=4 unit=km/h
